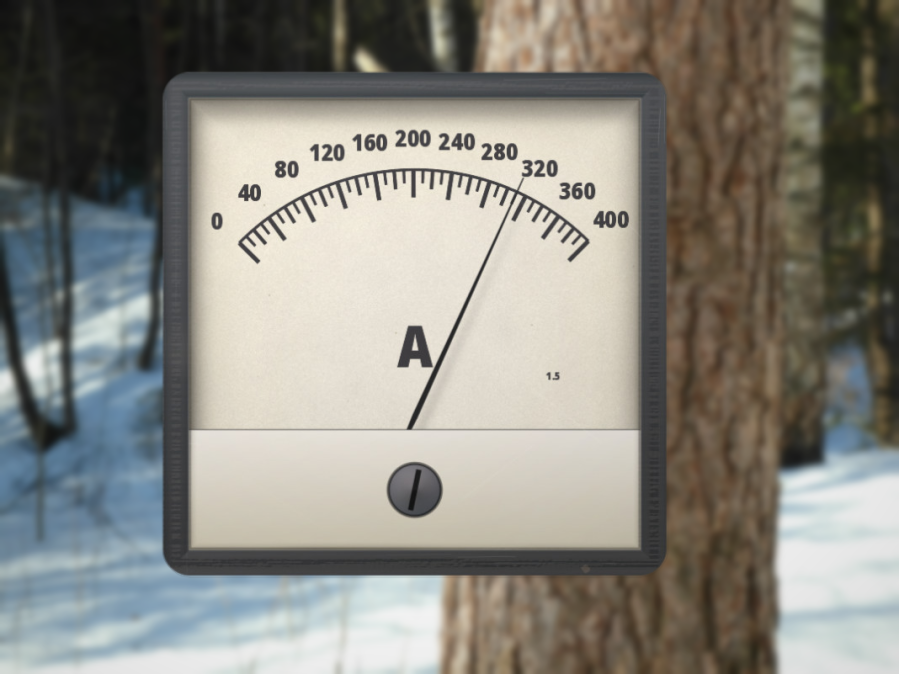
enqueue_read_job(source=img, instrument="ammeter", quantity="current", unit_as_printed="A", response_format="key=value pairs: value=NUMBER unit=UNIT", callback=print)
value=310 unit=A
